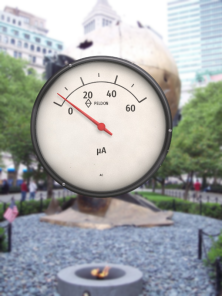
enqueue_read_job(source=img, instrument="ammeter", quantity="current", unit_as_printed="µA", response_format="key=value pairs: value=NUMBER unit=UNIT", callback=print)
value=5 unit=µA
